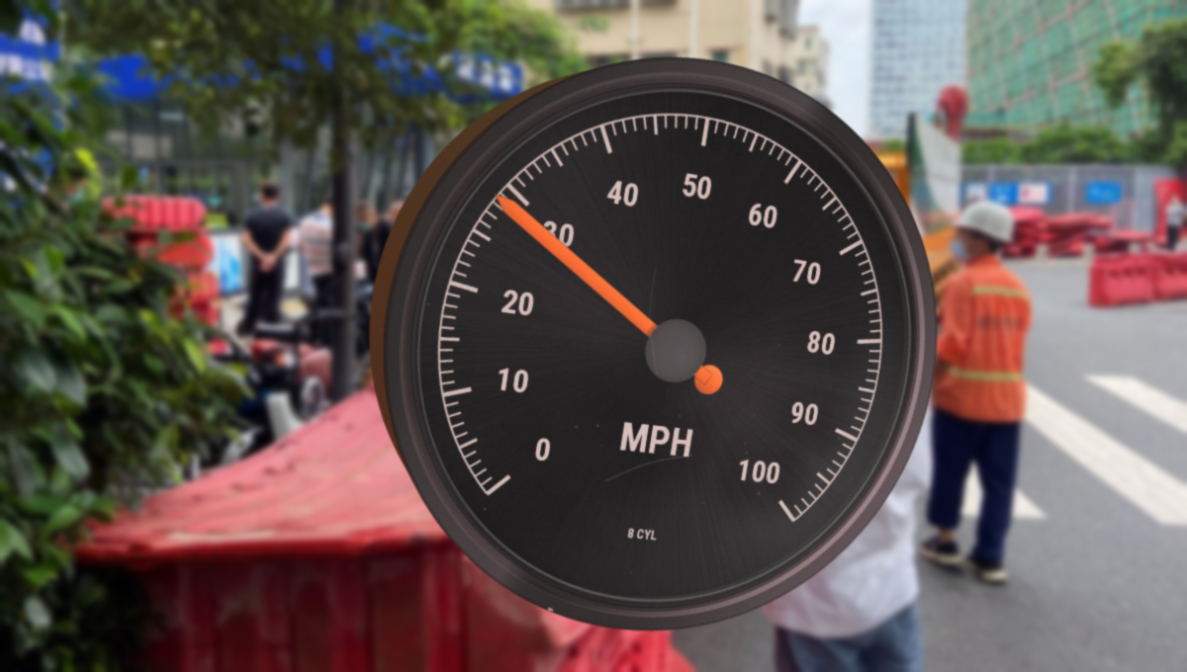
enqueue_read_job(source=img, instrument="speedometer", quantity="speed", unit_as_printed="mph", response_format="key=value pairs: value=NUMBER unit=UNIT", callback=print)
value=28.5 unit=mph
